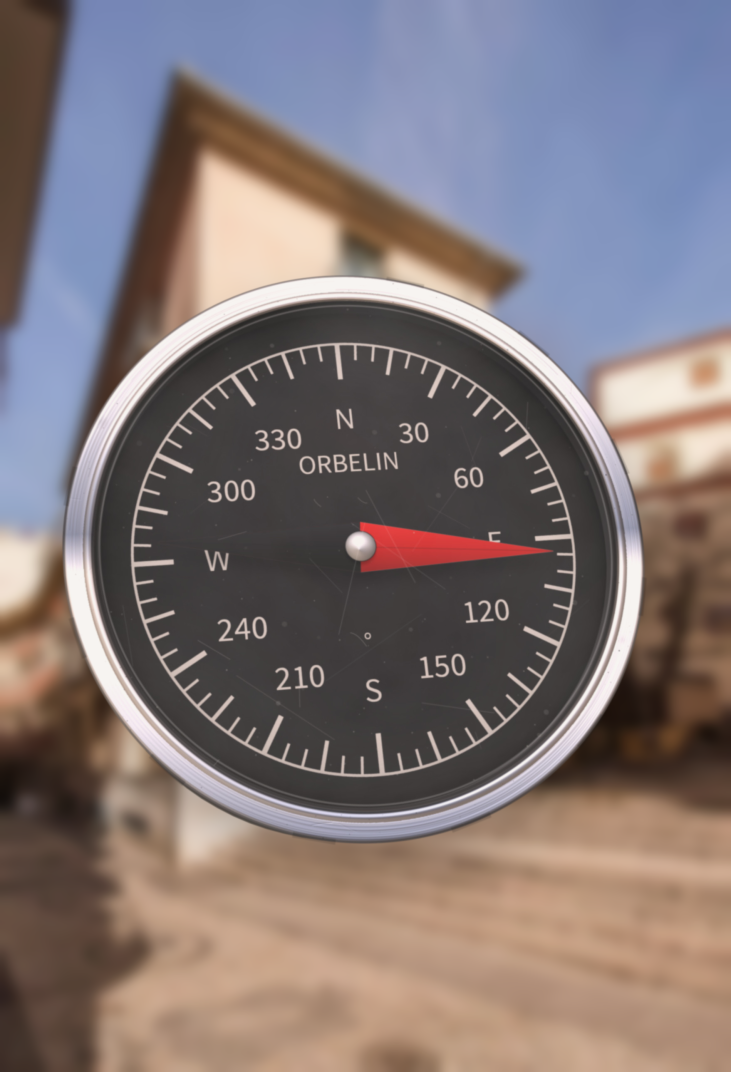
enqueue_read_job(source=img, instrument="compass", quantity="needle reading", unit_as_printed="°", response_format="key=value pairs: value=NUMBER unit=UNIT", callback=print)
value=95 unit=°
